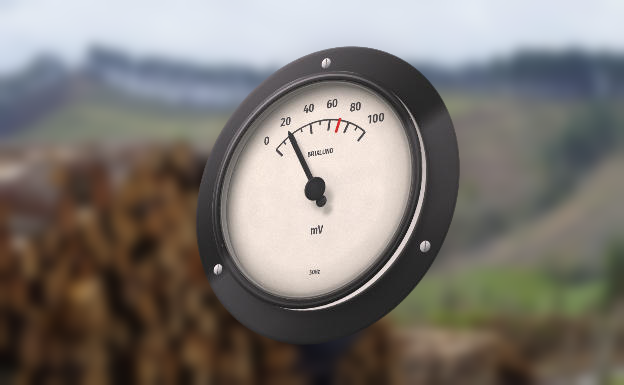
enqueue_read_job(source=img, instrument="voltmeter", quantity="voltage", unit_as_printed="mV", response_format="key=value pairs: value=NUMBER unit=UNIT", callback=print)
value=20 unit=mV
